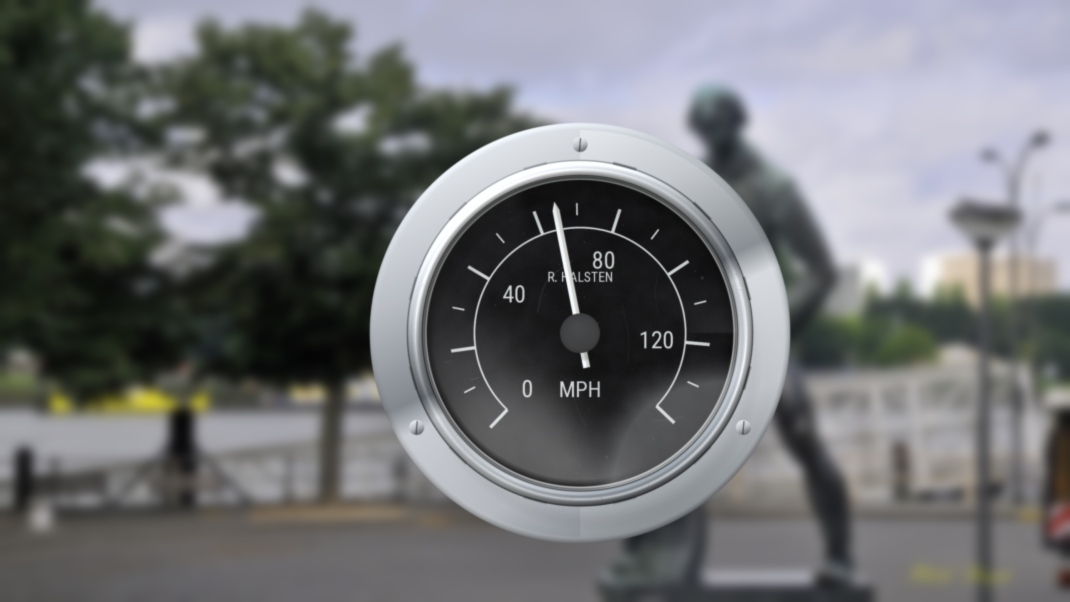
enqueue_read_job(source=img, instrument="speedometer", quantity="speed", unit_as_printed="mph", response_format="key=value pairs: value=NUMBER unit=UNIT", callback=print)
value=65 unit=mph
